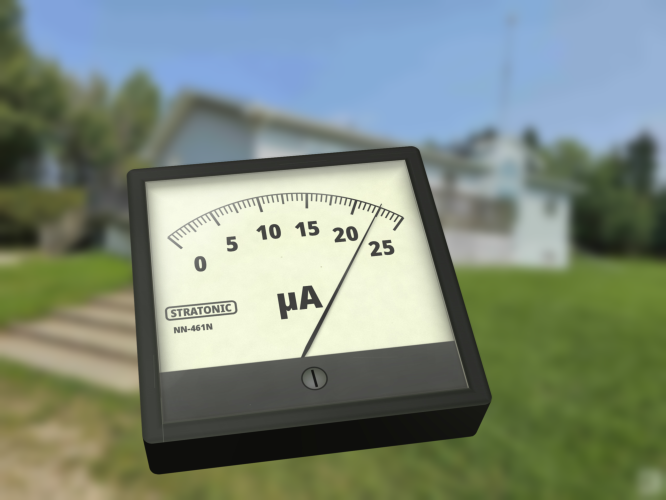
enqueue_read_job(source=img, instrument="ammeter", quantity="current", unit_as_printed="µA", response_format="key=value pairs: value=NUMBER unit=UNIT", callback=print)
value=22.5 unit=µA
